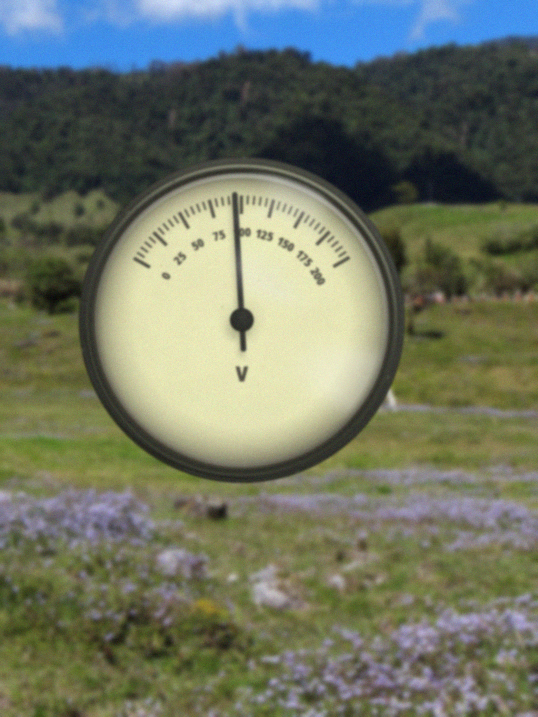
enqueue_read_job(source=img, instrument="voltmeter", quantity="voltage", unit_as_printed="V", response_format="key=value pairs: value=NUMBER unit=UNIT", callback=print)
value=95 unit=V
